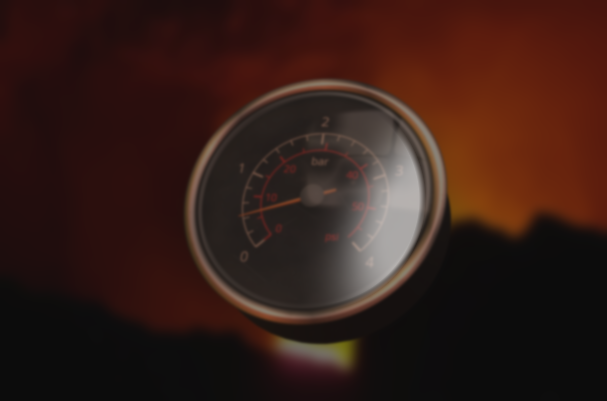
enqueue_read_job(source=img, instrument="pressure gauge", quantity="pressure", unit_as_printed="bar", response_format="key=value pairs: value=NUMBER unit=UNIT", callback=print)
value=0.4 unit=bar
